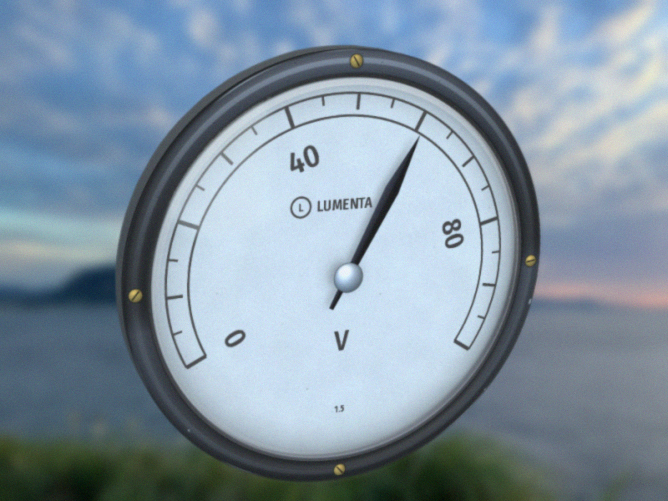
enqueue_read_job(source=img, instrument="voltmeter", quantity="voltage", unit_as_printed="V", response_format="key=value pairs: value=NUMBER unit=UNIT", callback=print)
value=60 unit=V
